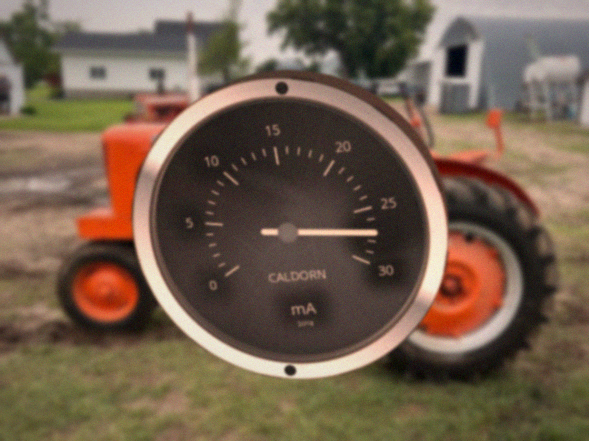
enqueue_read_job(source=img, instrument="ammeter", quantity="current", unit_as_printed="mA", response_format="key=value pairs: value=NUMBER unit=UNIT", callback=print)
value=27 unit=mA
